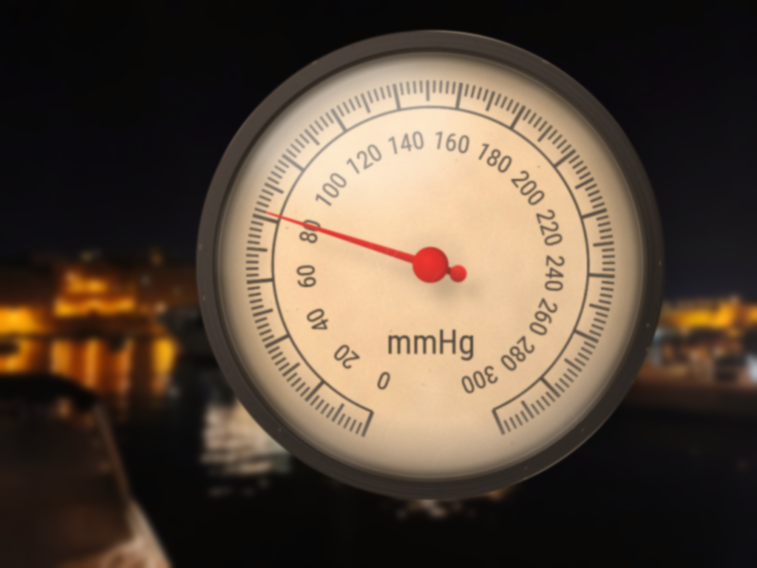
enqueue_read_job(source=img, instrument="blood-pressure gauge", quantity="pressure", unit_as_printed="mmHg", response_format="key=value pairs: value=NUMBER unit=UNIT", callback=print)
value=82 unit=mmHg
